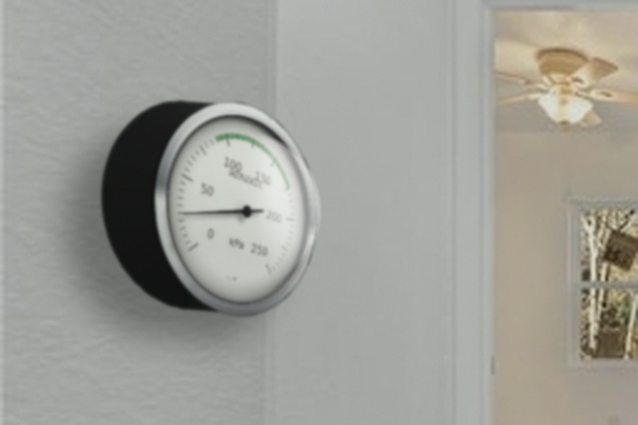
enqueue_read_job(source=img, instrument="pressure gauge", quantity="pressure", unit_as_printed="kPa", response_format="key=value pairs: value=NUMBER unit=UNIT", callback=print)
value=25 unit=kPa
